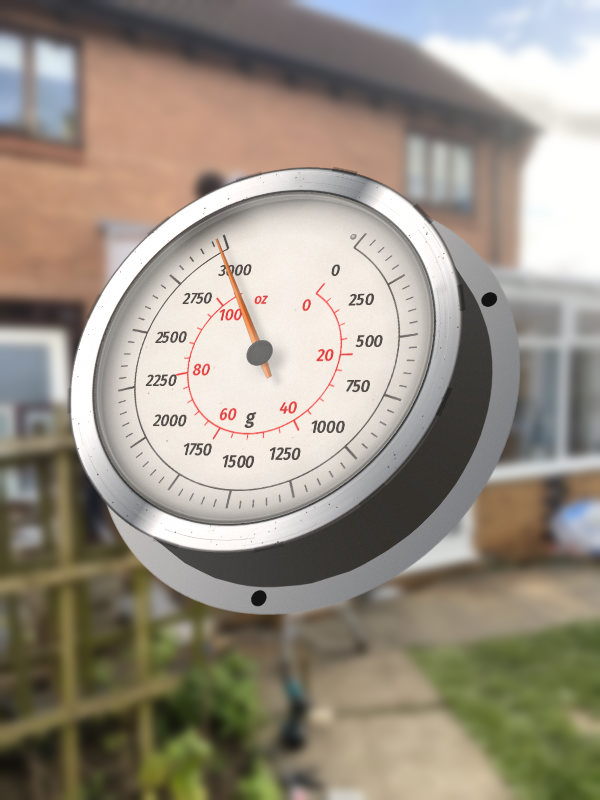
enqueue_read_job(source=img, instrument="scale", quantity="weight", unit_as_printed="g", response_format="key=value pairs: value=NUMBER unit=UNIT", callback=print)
value=2975 unit=g
